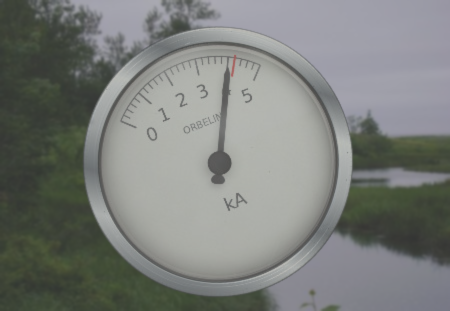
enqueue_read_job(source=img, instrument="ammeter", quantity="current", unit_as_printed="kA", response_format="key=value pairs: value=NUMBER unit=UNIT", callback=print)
value=4 unit=kA
